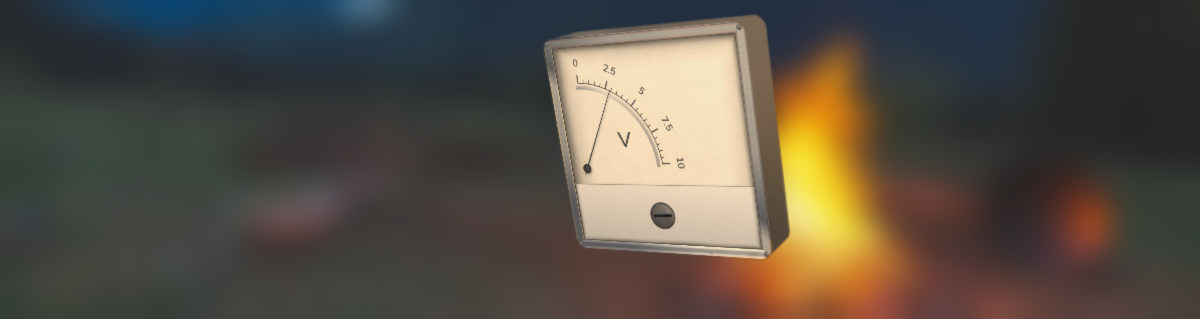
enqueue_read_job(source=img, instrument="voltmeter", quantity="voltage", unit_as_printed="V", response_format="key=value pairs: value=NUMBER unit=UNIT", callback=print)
value=3 unit=V
